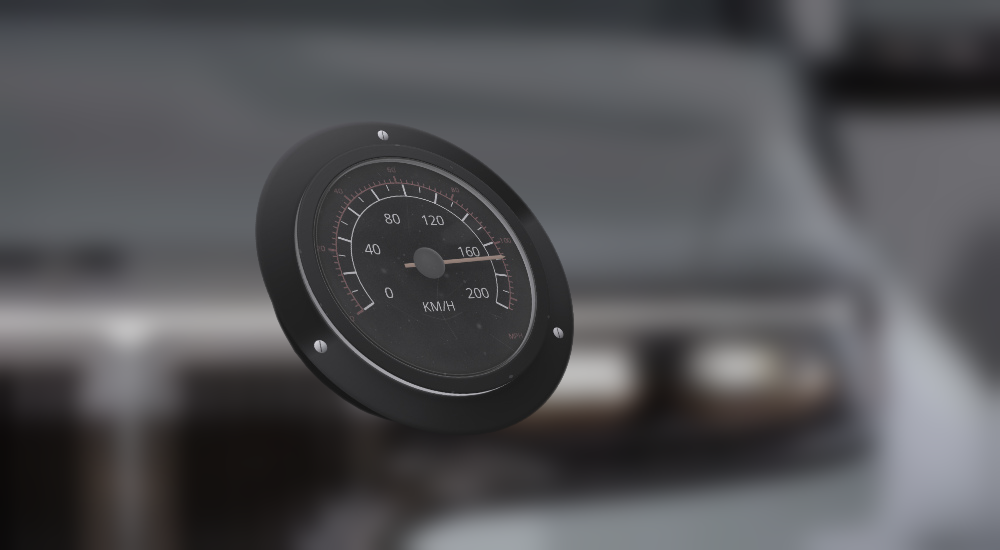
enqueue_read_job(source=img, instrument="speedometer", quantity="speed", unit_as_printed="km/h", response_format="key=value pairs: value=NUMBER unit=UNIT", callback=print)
value=170 unit=km/h
